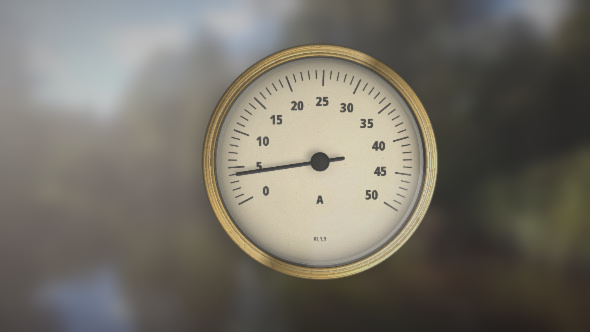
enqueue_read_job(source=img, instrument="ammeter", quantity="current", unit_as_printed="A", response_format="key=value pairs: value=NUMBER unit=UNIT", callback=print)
value=4 unit=A
